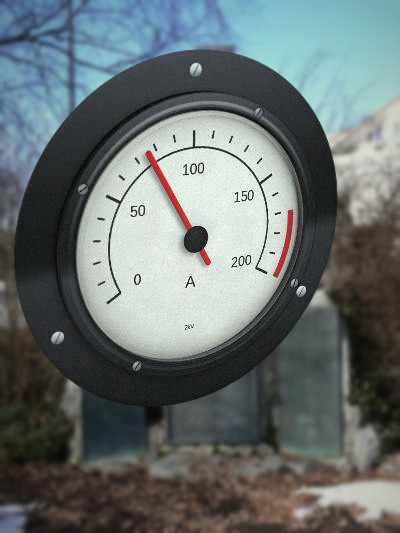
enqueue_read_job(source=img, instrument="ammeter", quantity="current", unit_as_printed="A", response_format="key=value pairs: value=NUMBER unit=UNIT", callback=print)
value=75 unit=A
